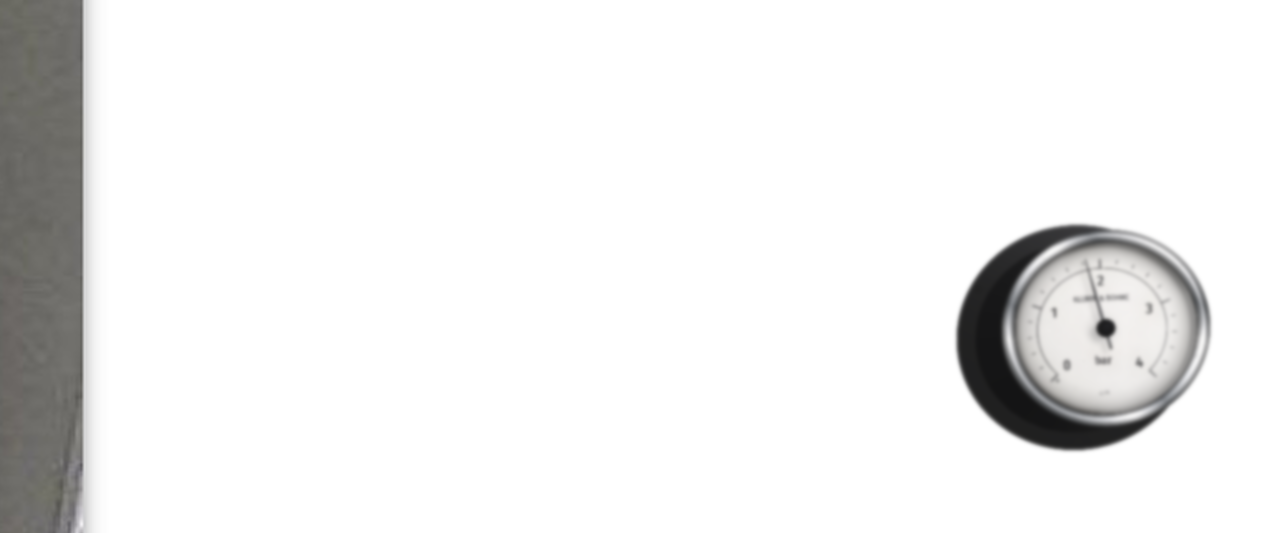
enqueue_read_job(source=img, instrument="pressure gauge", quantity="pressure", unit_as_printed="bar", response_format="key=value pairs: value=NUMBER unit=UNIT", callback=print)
value=1.8 unit=bar
